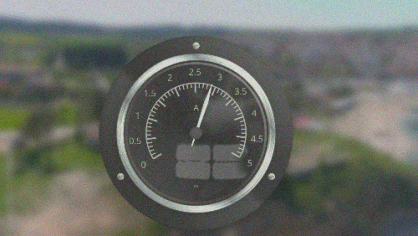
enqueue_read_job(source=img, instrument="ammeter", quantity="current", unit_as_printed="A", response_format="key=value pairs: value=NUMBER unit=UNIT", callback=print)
value=2.9 unit=A
